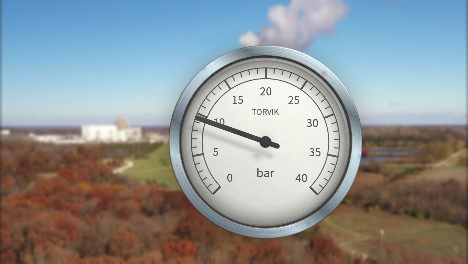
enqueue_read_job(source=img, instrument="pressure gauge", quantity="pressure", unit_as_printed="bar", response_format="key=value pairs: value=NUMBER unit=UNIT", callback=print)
value=9.5 unit=bar
